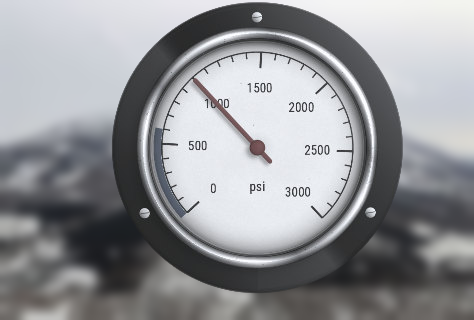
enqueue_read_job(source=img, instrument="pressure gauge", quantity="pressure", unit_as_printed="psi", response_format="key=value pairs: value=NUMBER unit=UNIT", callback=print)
value=1000 unit=psi
